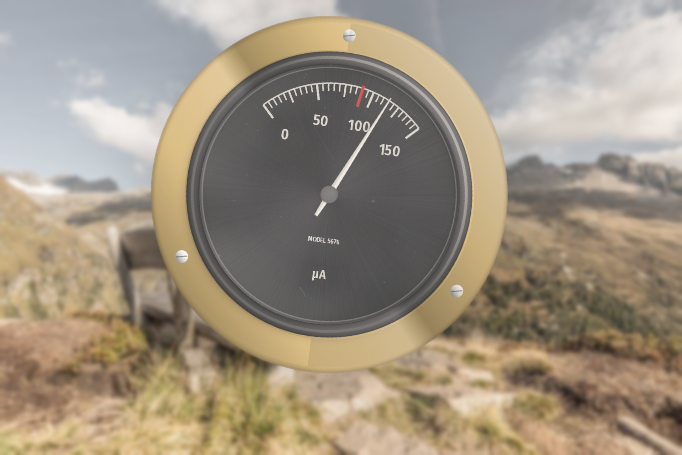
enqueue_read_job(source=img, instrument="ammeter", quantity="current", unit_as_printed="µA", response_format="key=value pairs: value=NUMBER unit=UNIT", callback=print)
value=115 unit=µA
